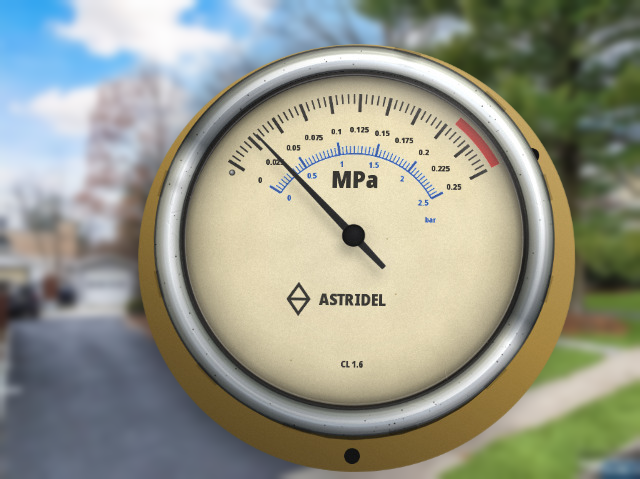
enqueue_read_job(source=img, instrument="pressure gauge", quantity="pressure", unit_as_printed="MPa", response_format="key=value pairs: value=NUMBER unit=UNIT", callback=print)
value=0.03 unit=MPa
